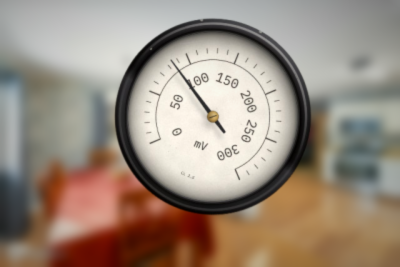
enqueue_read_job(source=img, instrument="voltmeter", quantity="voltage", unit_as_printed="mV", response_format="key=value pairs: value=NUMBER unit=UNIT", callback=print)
value=85 unit=mV
